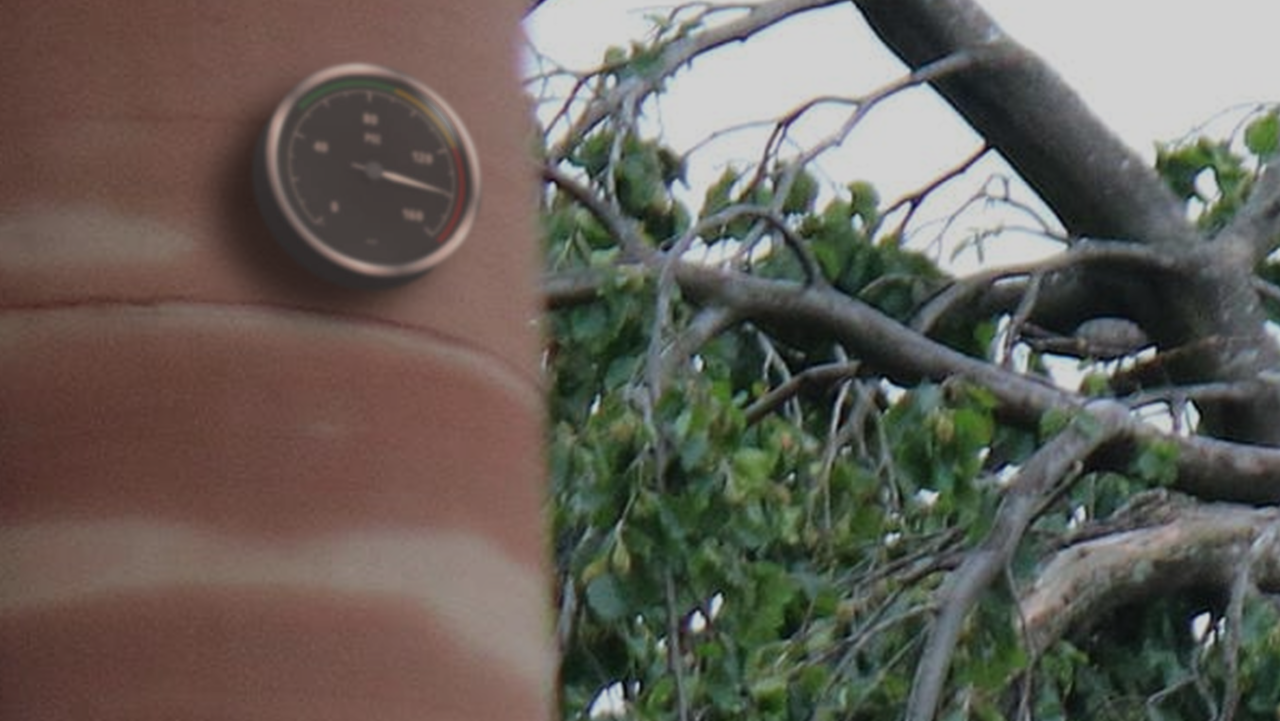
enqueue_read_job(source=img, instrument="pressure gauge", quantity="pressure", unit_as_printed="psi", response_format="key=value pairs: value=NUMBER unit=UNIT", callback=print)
value=140 unit=psi
